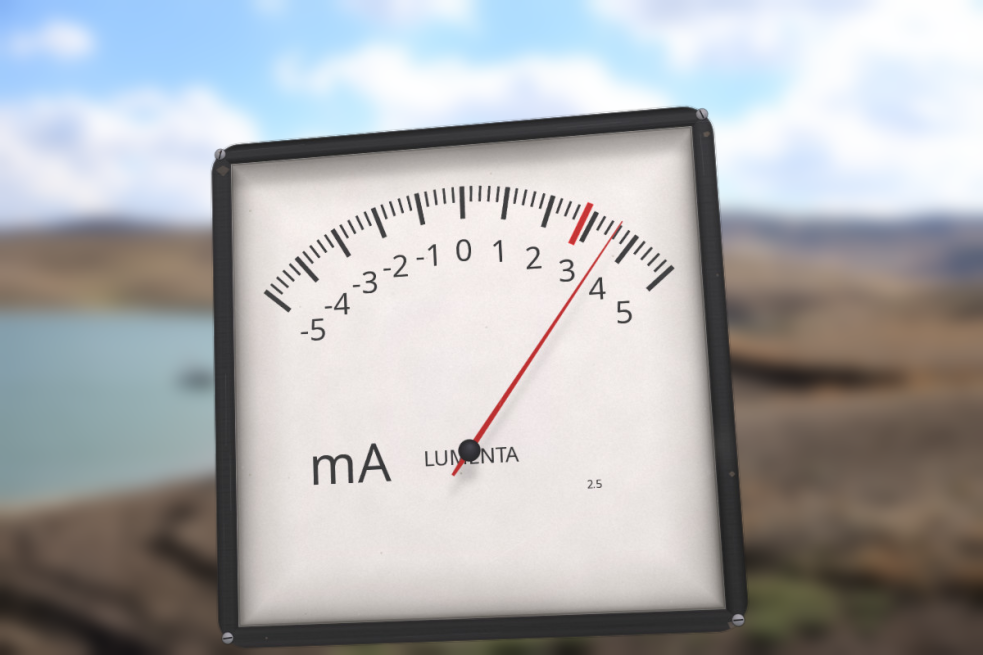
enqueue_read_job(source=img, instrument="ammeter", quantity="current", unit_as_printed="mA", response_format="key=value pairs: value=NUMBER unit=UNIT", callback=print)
value=3.6 unit=mA
